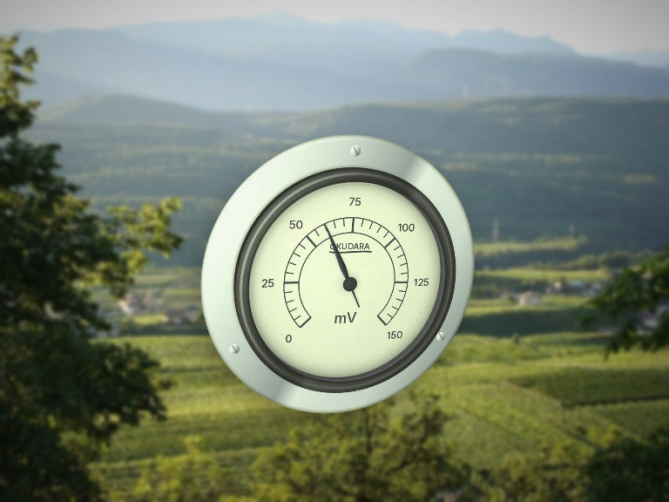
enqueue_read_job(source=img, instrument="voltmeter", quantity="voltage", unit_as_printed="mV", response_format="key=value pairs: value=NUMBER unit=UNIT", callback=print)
value=60 unit=mV
